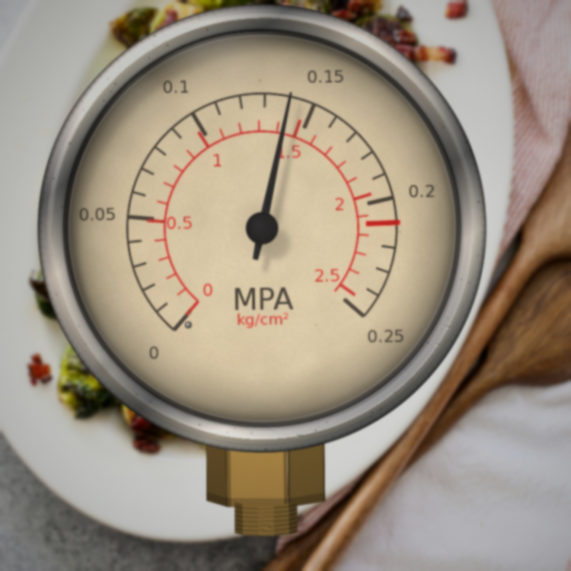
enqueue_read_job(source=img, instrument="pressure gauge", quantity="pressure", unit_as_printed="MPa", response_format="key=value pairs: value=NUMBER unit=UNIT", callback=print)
value=0.14 unit=MPa
